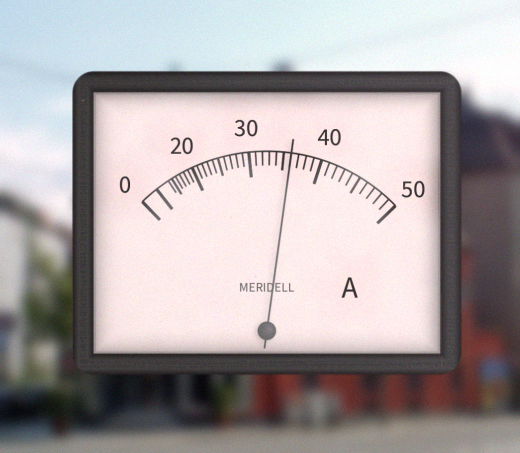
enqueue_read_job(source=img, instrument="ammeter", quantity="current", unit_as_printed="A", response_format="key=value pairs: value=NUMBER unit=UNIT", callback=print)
value=36 unit=A
